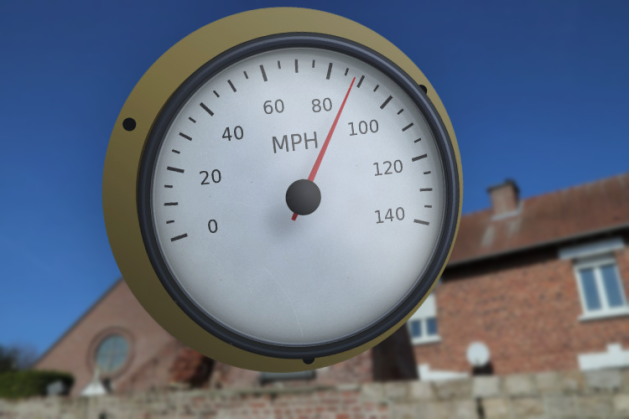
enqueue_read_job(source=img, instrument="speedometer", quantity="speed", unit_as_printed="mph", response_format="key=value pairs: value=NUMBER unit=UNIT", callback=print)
value=87.5 unit=mph
